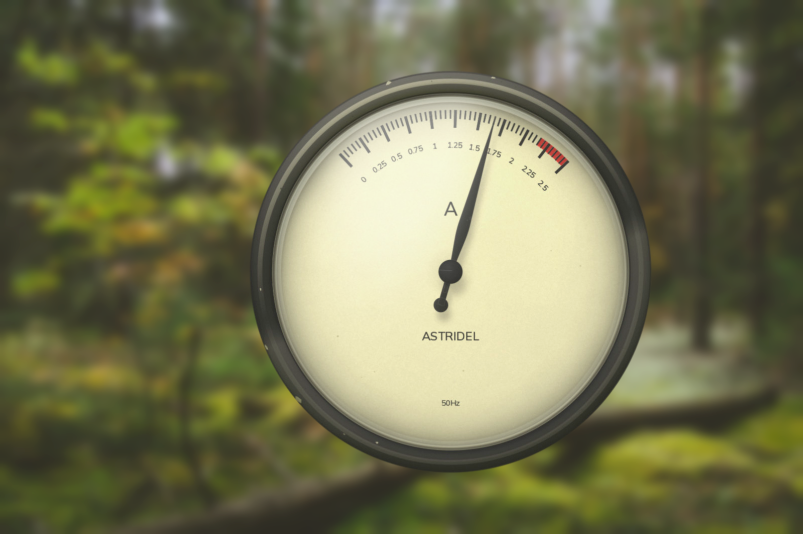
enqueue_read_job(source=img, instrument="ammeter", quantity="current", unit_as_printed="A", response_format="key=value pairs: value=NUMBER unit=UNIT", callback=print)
value=1.65 unit=A
